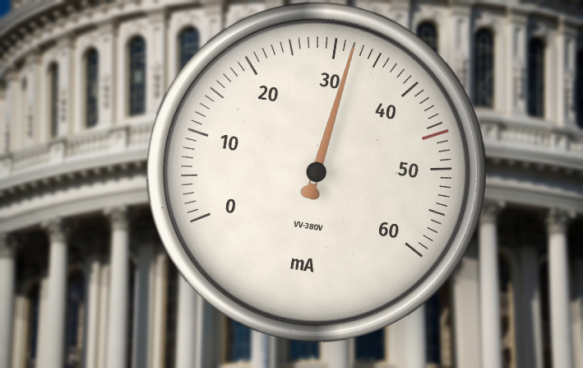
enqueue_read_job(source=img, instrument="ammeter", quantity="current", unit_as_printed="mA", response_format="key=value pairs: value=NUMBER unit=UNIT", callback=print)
value=32 unit=mA
